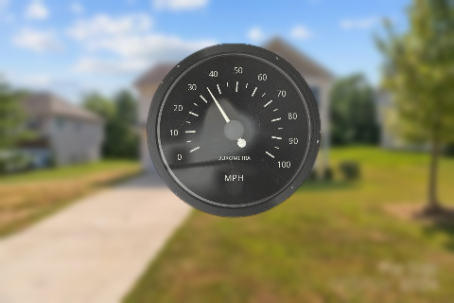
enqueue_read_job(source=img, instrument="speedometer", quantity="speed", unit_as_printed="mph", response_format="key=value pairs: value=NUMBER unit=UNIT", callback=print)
value=35 unit=mph
